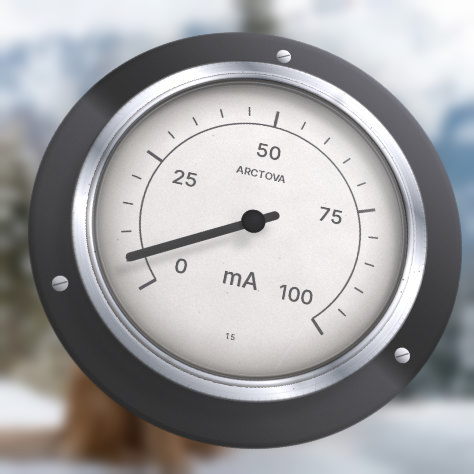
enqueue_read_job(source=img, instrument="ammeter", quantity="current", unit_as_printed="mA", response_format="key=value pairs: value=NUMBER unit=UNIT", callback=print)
value=5 unit=mA
